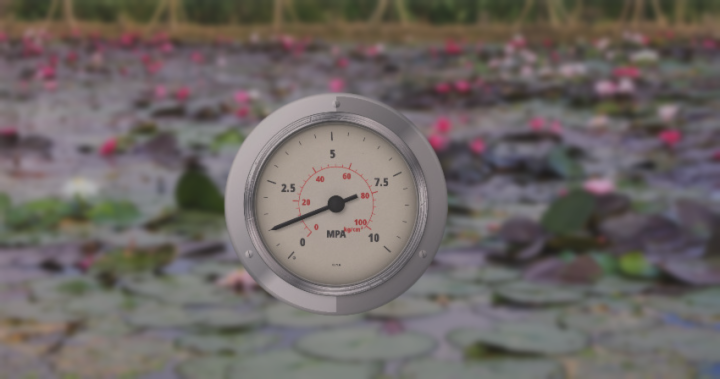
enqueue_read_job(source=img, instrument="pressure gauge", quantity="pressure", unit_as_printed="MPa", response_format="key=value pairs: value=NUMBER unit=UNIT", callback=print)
value=1 unit=MPa
